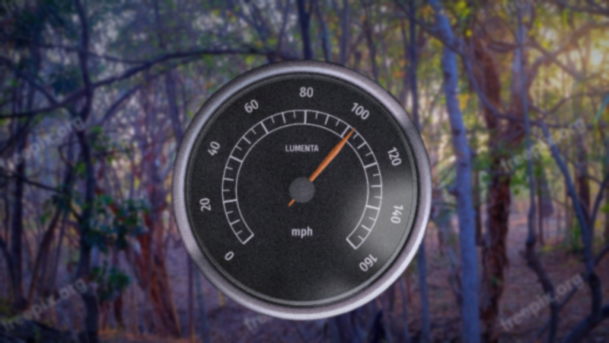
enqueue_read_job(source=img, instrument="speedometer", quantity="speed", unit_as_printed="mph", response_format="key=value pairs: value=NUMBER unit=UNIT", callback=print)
value=102.5 unit=mph
